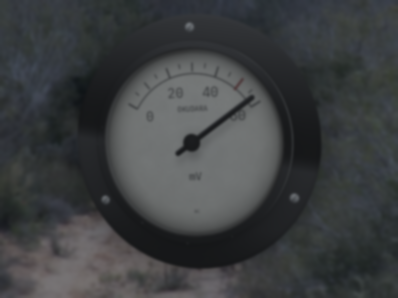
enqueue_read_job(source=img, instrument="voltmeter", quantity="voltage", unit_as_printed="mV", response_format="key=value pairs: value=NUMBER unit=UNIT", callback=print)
value=57.5 unit=mV
